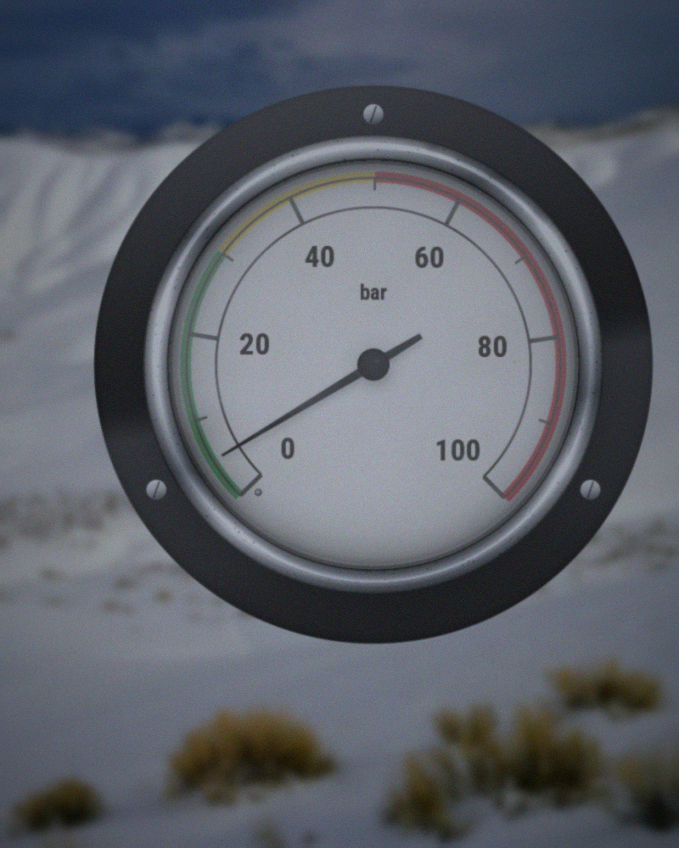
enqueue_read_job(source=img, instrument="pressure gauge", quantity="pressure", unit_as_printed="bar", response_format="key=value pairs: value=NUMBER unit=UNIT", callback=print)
value=5 unit=bar
